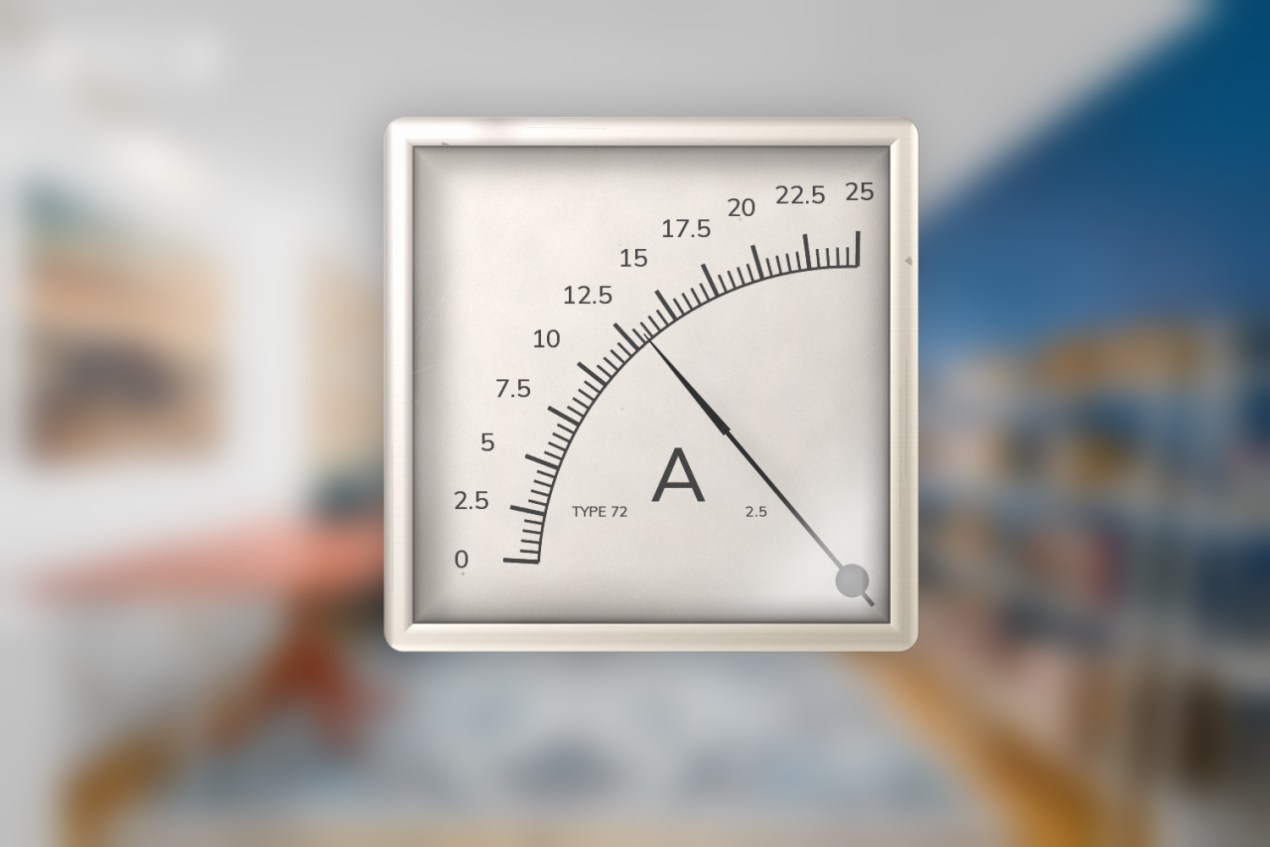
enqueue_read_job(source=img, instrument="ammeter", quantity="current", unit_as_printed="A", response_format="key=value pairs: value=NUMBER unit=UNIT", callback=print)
value=13.25 unit=A
